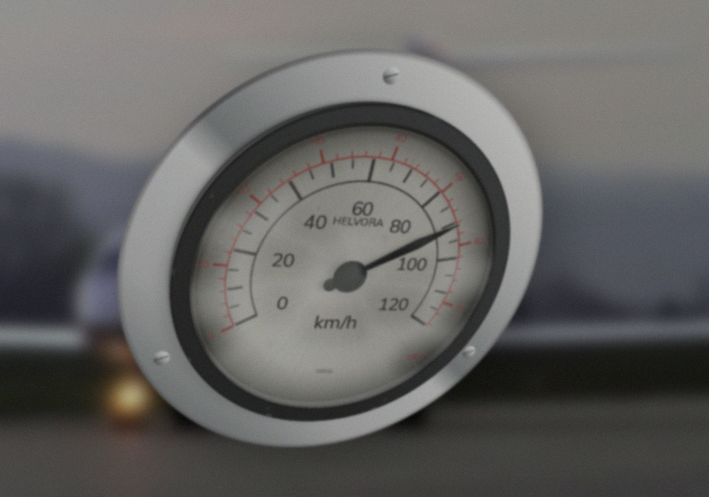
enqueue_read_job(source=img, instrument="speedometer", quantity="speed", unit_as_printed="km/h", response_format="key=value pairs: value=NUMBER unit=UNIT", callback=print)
value=90 unit=km/h
